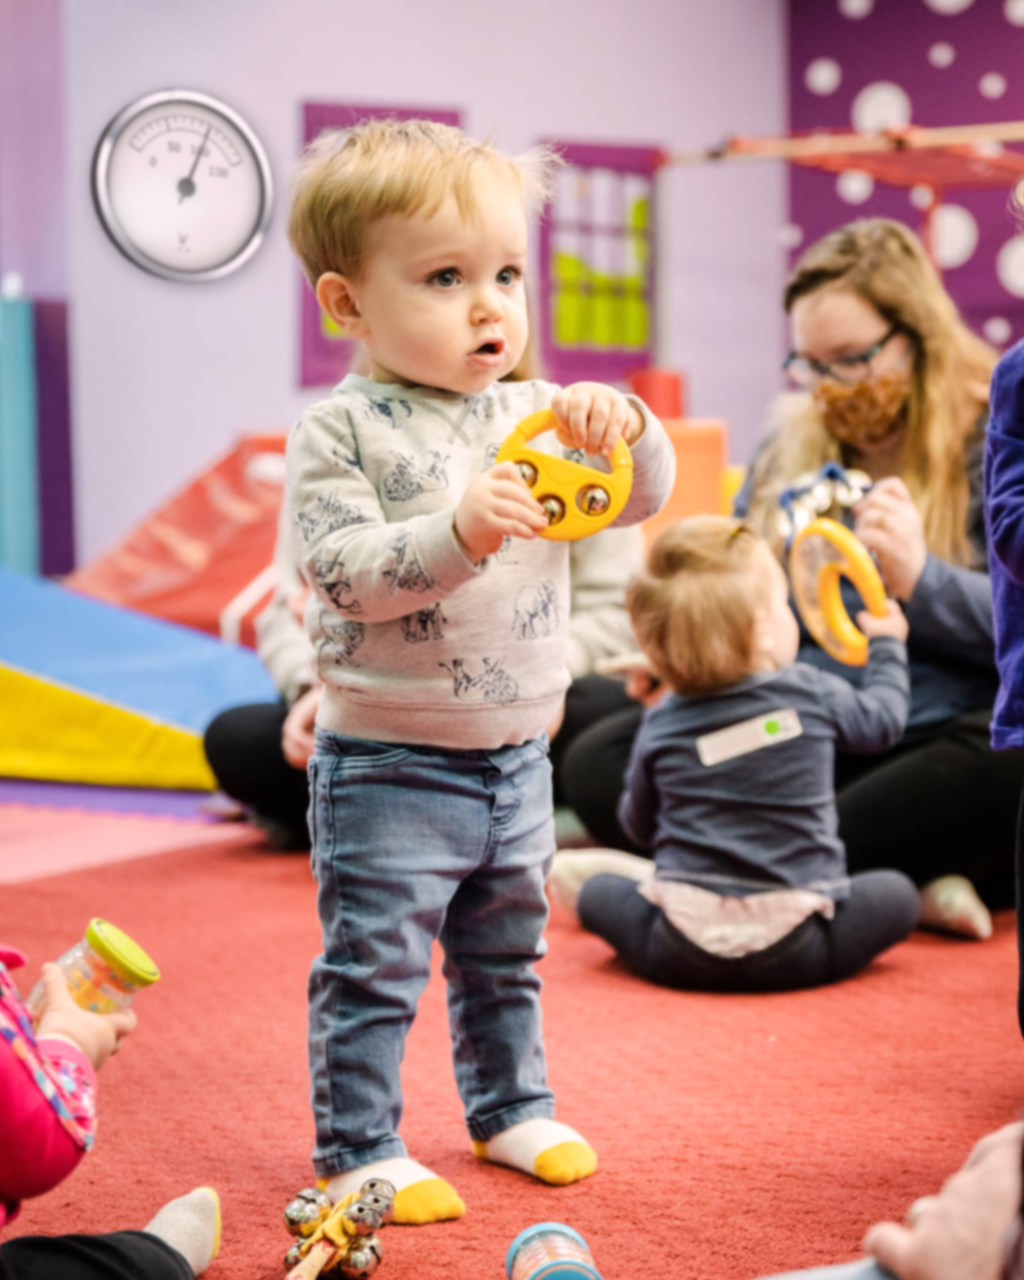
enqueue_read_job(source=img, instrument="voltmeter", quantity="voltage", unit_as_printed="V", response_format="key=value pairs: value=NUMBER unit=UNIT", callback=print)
value=100 unit=V
